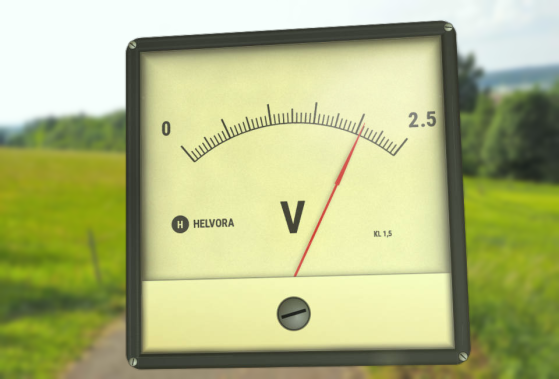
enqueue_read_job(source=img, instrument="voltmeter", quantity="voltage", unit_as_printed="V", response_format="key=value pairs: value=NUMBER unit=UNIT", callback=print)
value=2.05 unit=V
